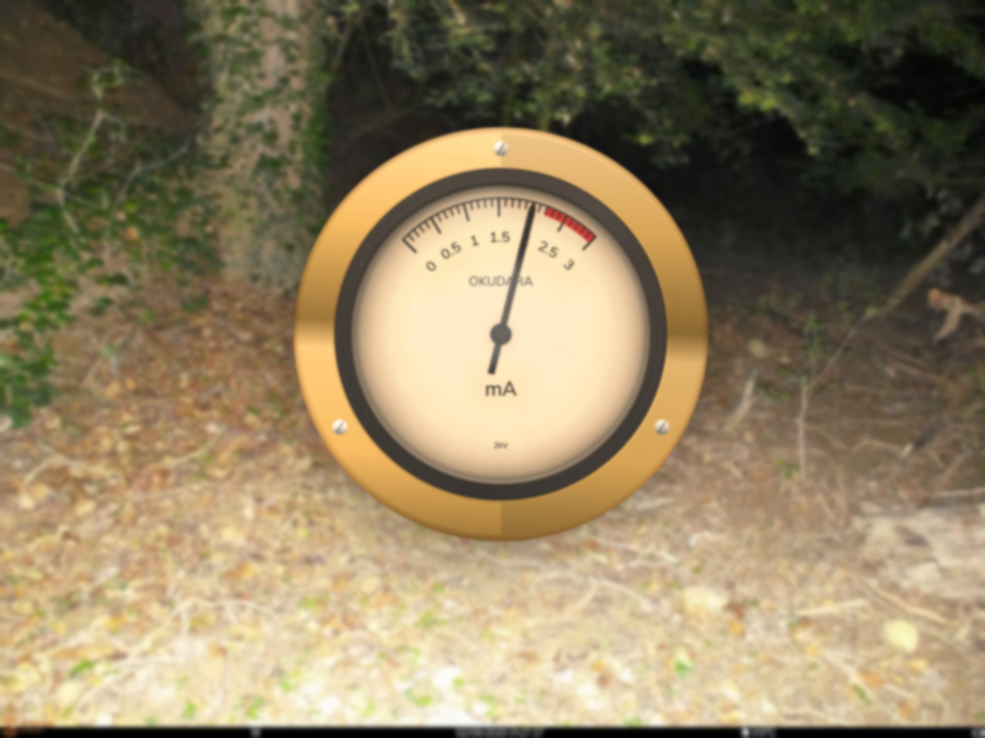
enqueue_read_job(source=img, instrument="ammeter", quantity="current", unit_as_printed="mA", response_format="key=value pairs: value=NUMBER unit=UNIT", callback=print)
value=2 unit=mA
